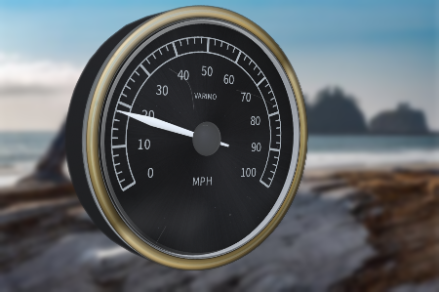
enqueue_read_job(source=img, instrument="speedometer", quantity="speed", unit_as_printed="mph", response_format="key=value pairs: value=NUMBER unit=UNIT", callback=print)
value=18 unit=mph
